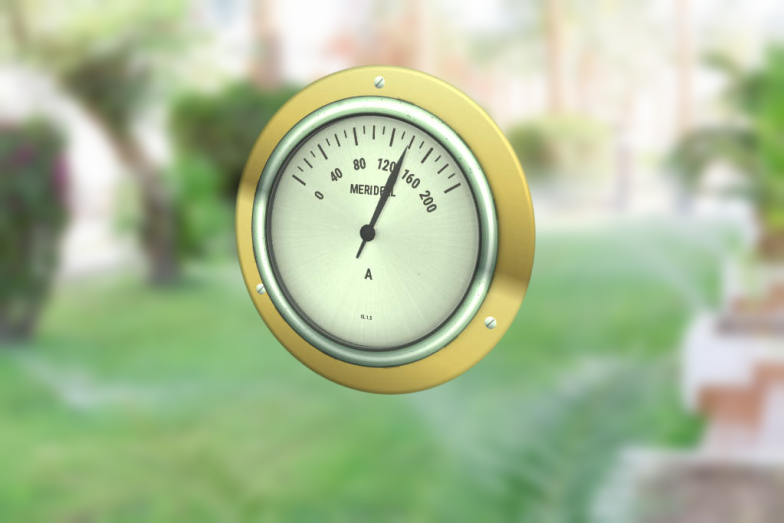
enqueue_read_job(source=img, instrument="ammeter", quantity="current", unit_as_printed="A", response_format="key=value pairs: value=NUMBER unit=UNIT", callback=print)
value=140 unit=A
